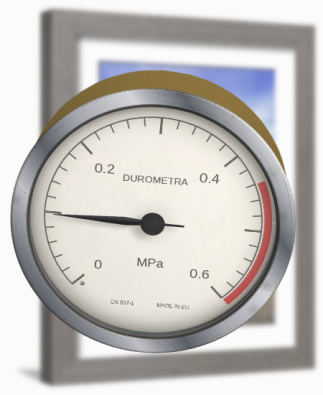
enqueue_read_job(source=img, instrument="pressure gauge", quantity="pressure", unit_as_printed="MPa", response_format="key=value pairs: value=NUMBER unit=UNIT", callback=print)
value=0.1 unit=MPa
